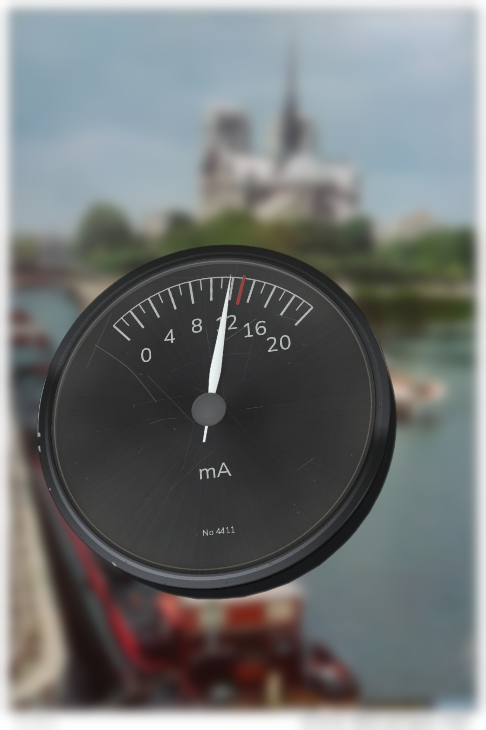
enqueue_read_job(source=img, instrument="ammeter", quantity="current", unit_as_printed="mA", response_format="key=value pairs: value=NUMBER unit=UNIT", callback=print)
value=12 unit=mA
